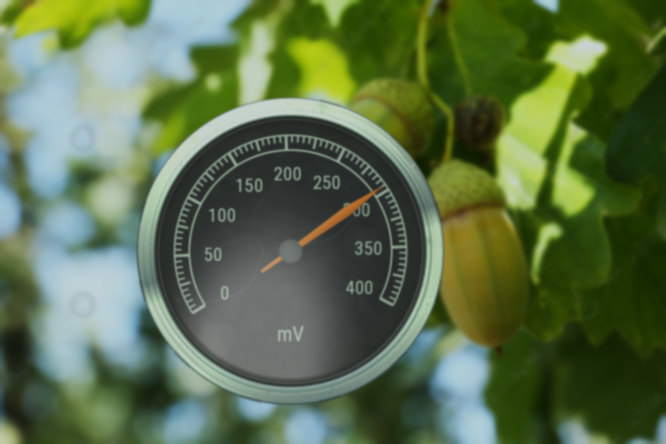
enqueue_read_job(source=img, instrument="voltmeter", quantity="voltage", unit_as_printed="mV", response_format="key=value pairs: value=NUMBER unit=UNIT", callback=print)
value=295 unit=mV
